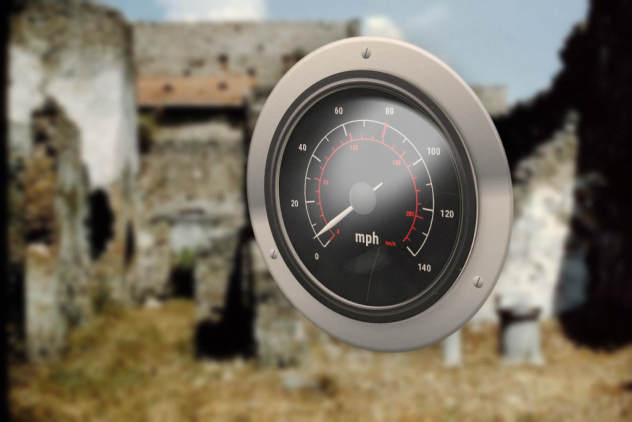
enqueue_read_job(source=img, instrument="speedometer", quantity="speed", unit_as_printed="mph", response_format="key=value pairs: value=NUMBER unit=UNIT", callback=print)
value=5 unit=mph
